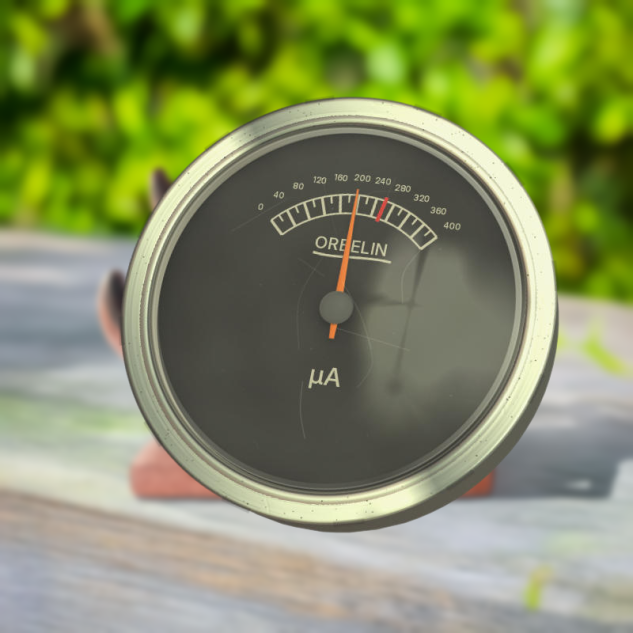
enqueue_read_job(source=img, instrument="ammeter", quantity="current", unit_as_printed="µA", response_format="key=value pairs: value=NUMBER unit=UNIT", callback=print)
value=200 unit=µA
